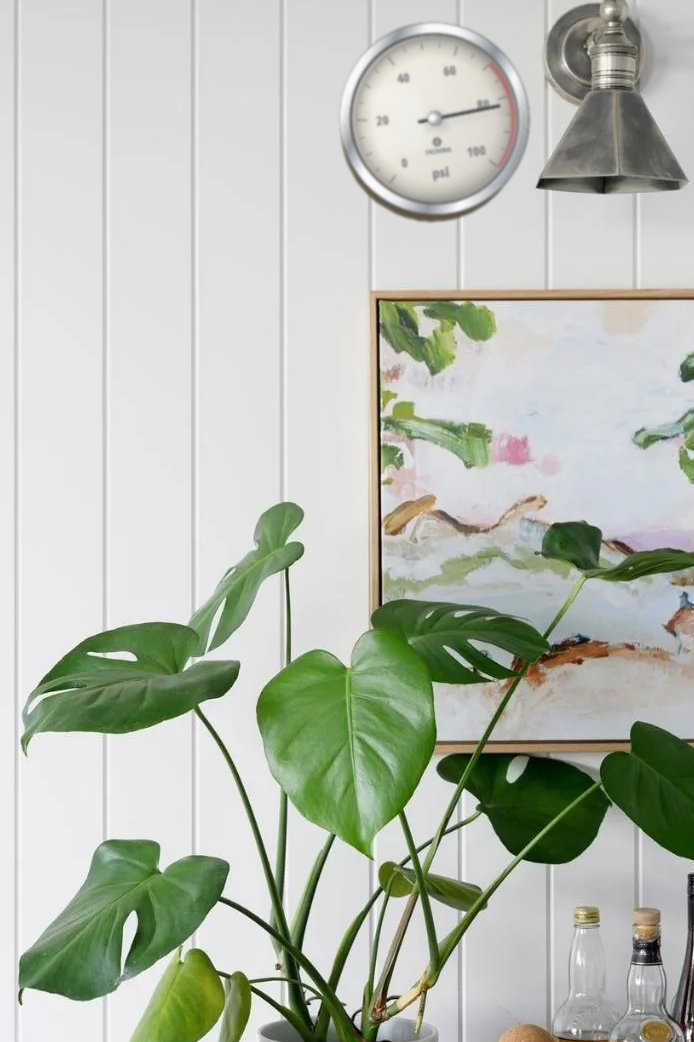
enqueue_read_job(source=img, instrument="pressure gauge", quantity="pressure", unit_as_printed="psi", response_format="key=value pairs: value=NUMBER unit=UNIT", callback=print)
value=82.5 unit=psi
